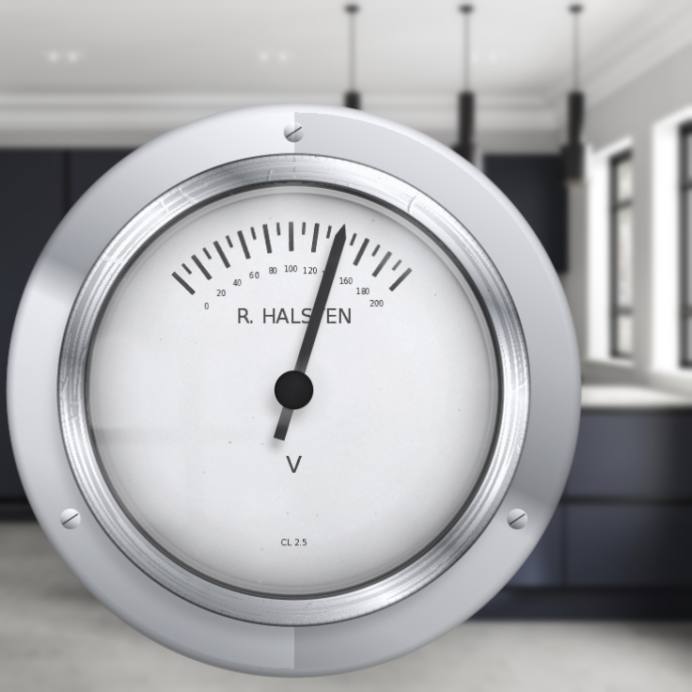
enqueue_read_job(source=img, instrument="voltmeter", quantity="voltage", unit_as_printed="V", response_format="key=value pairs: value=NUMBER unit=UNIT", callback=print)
value=140 unit=V
